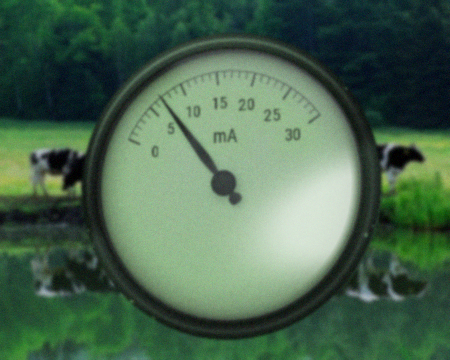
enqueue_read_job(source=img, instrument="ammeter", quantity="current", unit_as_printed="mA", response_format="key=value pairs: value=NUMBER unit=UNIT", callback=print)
value=7 unit=mA
